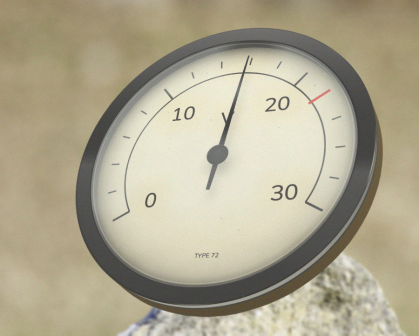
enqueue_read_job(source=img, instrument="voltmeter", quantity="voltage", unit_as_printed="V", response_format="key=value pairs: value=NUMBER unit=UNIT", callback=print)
value=16 unit=V
